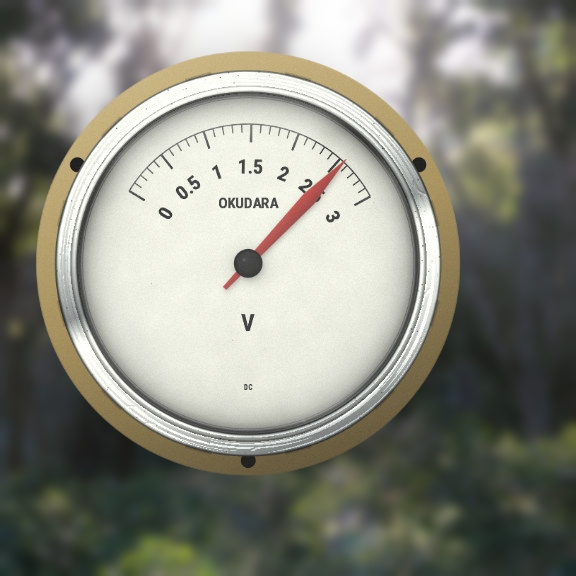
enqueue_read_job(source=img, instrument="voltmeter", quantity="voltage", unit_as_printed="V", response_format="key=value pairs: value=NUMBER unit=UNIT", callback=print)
value=2.55 unit=V
